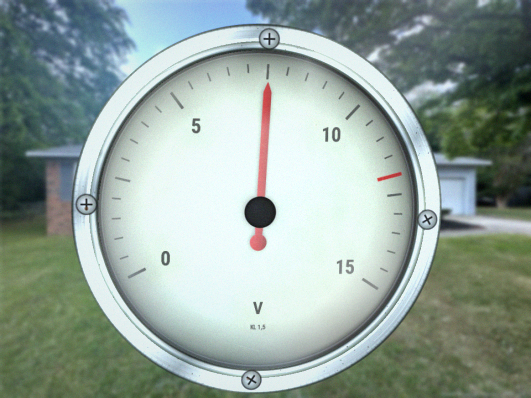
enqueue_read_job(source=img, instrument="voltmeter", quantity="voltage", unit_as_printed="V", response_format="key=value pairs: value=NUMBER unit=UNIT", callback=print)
value=7.5 unit=V
